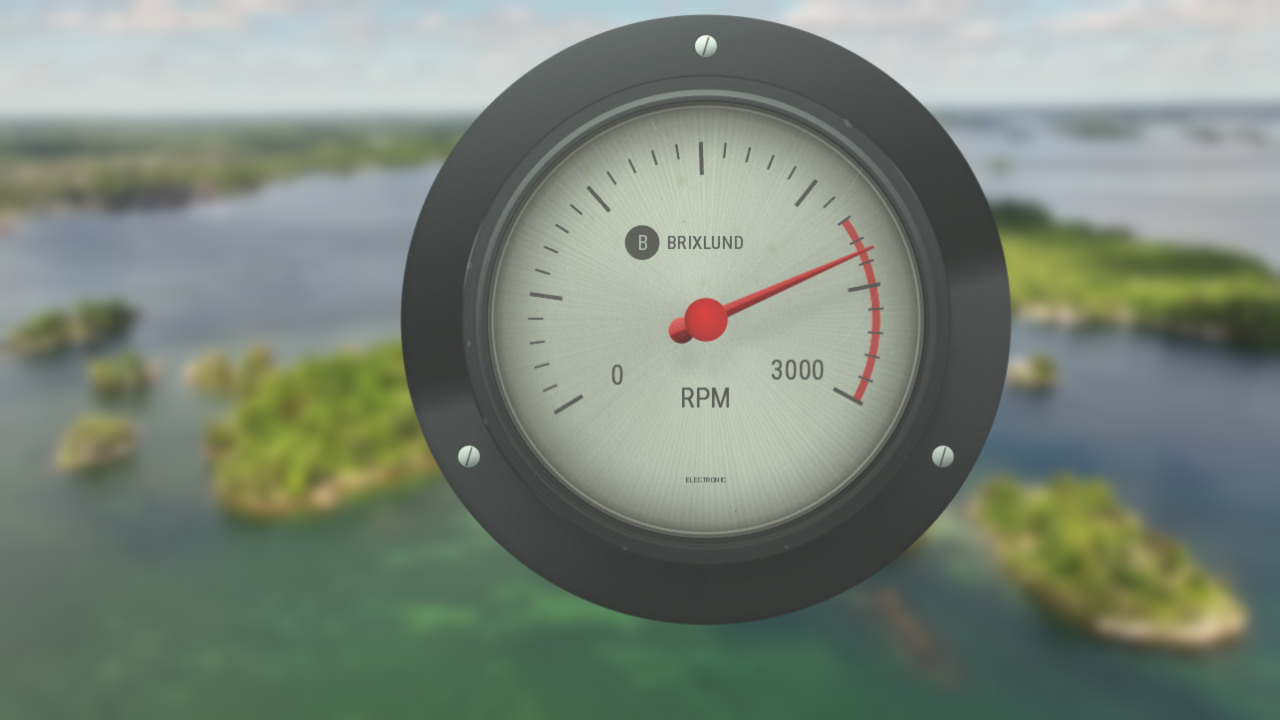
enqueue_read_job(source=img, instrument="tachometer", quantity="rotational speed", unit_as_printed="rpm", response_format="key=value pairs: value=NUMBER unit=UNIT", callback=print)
value=2350 unit=rpm
